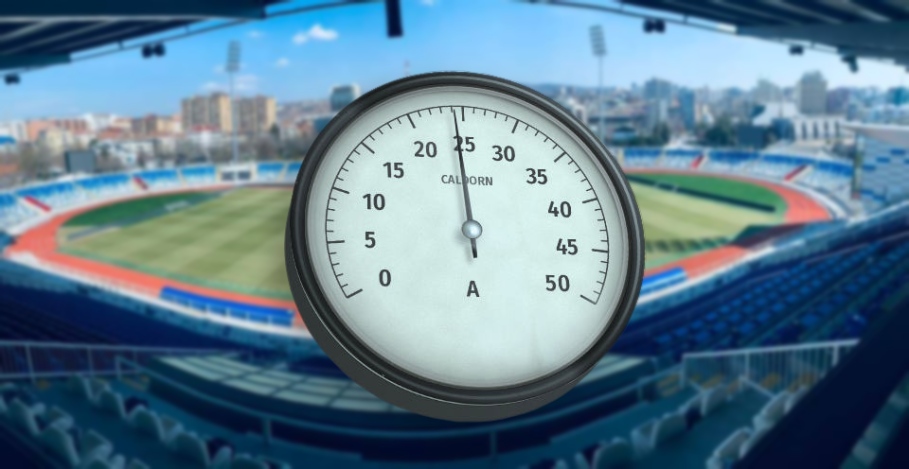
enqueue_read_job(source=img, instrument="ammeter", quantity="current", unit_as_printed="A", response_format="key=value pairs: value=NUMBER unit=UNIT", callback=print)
value=24 unit=A
